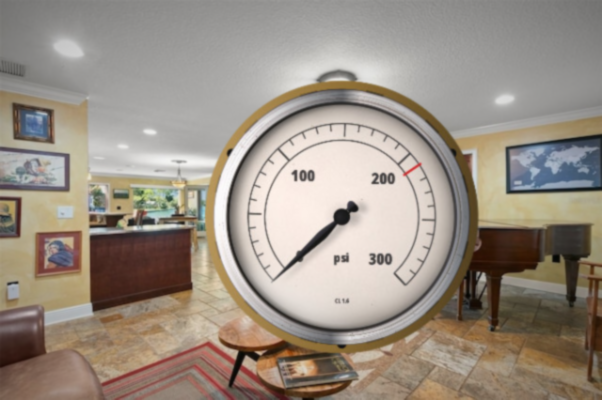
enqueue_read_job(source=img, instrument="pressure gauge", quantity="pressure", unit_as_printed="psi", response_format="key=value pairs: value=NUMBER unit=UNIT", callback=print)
value=0 unit=psi
